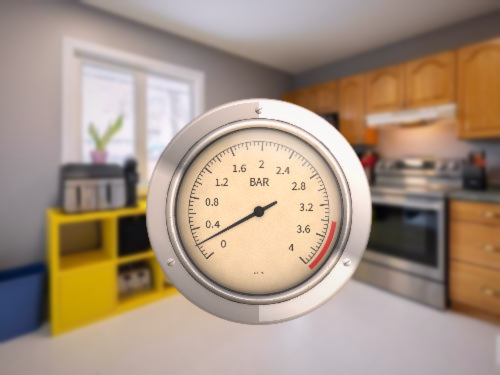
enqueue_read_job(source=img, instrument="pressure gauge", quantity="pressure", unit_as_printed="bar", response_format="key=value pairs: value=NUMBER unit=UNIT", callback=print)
value=0.2 unit=bar
